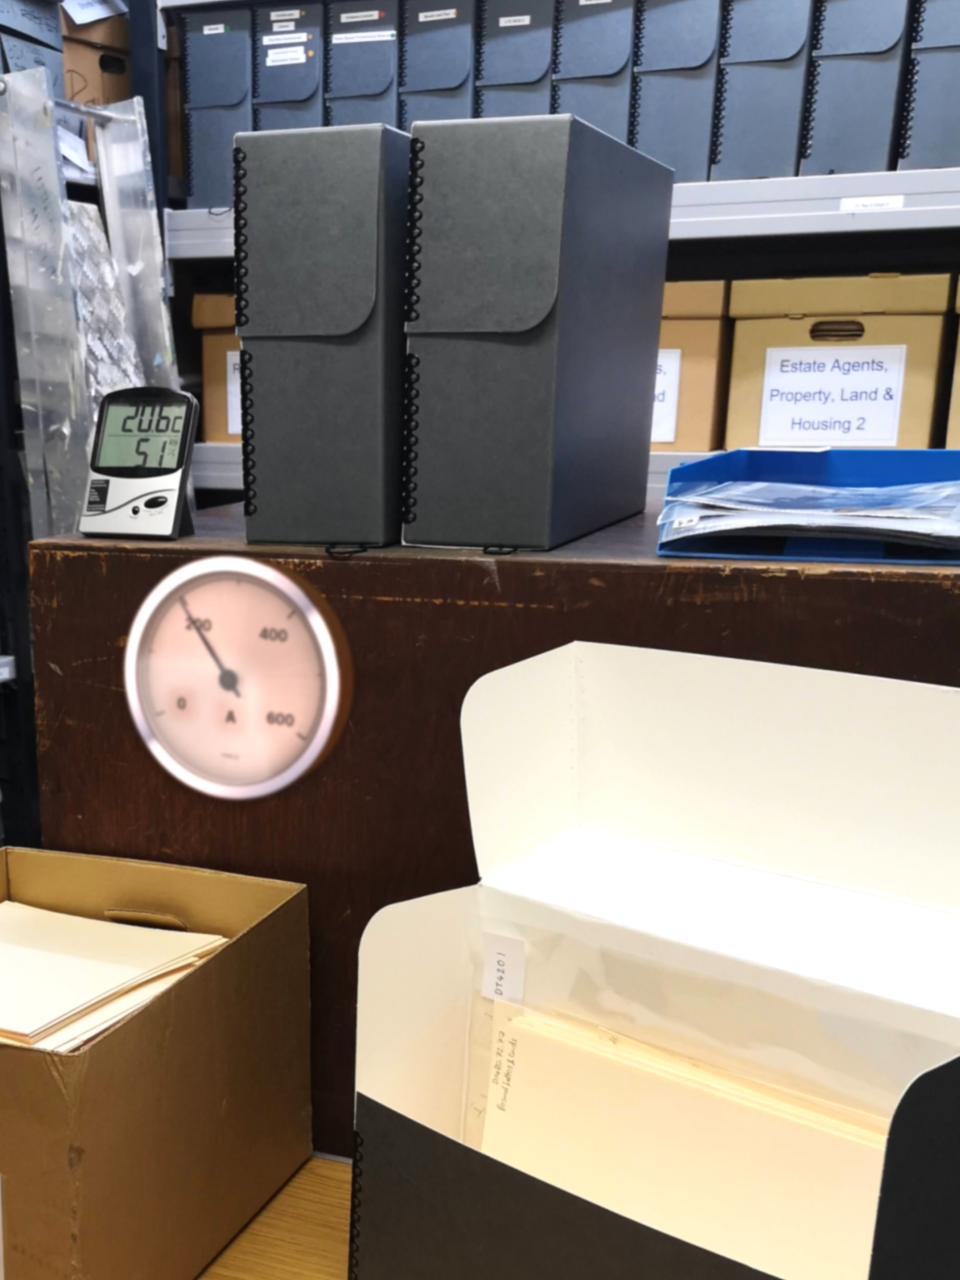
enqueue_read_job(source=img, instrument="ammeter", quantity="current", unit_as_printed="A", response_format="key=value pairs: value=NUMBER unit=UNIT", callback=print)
value=200 unit=A
